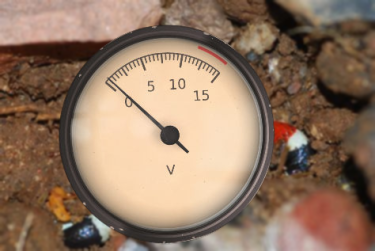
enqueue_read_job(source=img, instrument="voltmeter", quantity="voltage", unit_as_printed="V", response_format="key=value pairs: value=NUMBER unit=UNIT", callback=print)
value=0.5 unit=V
